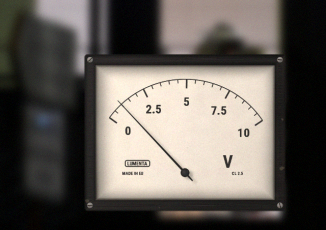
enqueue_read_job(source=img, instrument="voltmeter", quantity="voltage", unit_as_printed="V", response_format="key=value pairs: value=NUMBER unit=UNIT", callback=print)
value=1 unit=V
